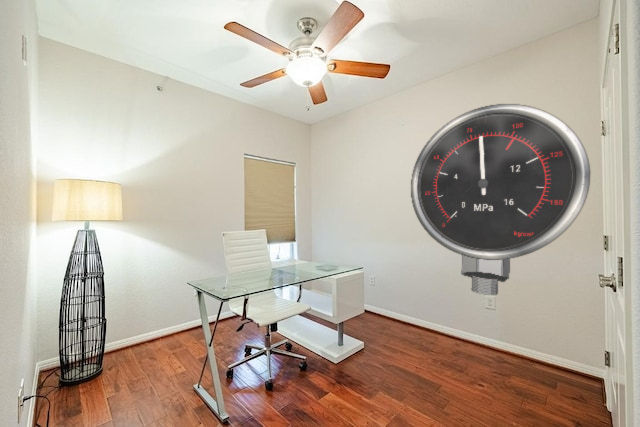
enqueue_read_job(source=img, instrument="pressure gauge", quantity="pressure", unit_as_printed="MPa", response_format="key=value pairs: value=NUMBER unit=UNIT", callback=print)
value=8 unit=MPa
